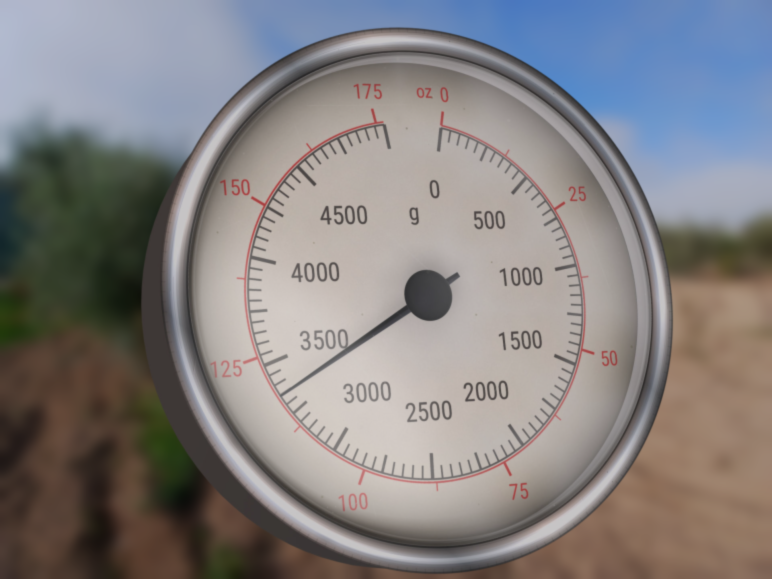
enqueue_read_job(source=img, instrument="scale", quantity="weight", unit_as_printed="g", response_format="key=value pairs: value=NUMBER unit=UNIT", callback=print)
value=3350 unit=g
